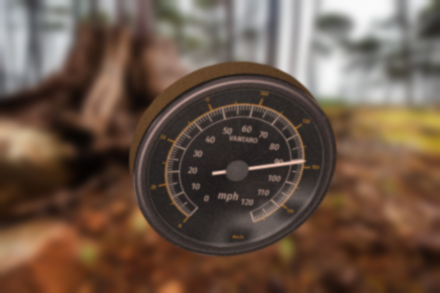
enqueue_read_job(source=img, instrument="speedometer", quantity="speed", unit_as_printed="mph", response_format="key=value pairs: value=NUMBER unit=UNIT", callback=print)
value=90 unit=mph
